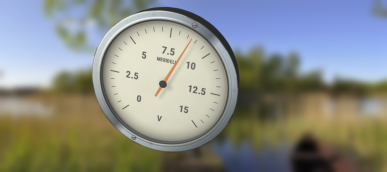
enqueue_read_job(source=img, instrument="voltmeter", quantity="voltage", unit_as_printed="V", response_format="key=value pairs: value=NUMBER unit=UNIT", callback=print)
value=8.75 unit=V
